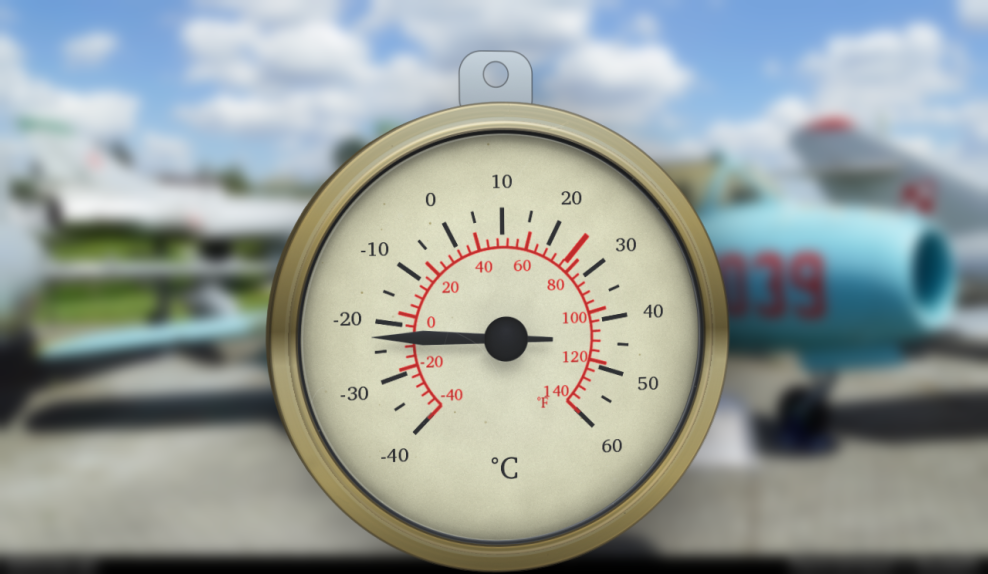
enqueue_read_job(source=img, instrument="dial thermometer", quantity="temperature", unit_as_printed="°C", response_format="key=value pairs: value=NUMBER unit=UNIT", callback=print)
value=-22.5 unit=°C
